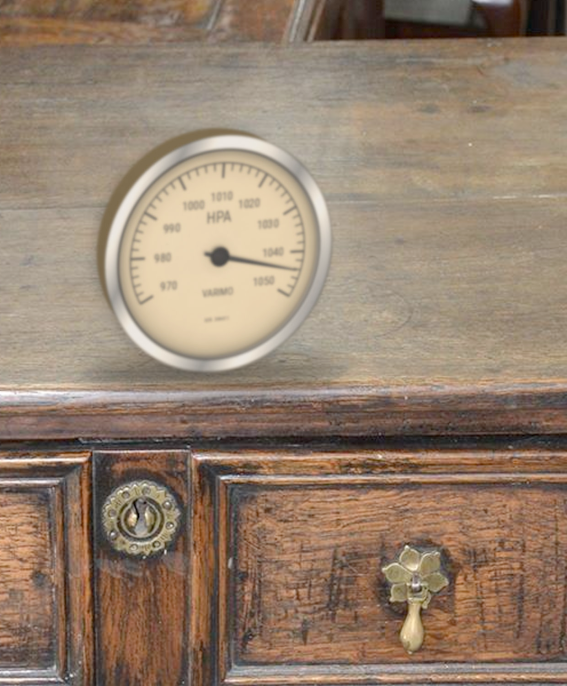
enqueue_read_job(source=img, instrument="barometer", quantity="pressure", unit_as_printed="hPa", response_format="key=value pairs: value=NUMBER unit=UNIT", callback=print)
value=1044 unit=hPa
